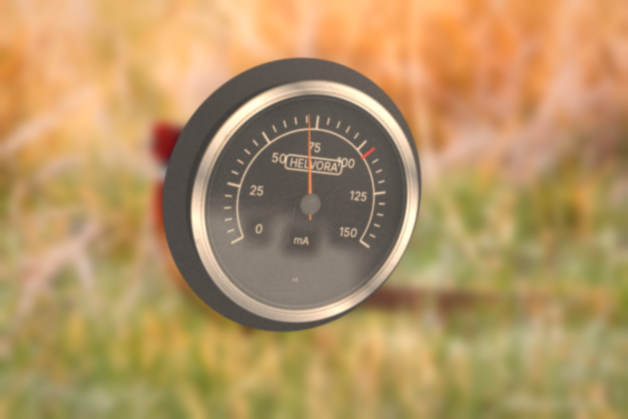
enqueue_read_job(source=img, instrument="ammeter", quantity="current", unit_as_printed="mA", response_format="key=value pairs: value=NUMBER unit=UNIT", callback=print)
value=70 unit=mA
